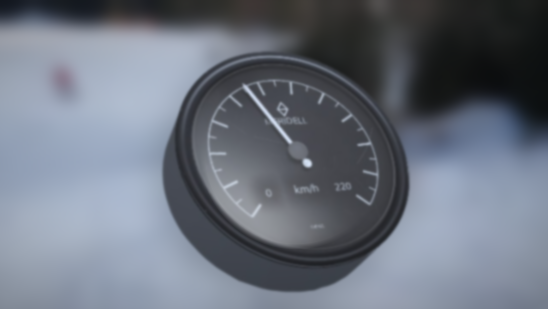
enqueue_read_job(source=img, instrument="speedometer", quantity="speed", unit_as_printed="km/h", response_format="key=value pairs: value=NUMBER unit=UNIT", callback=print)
value=90 unit=km/h
